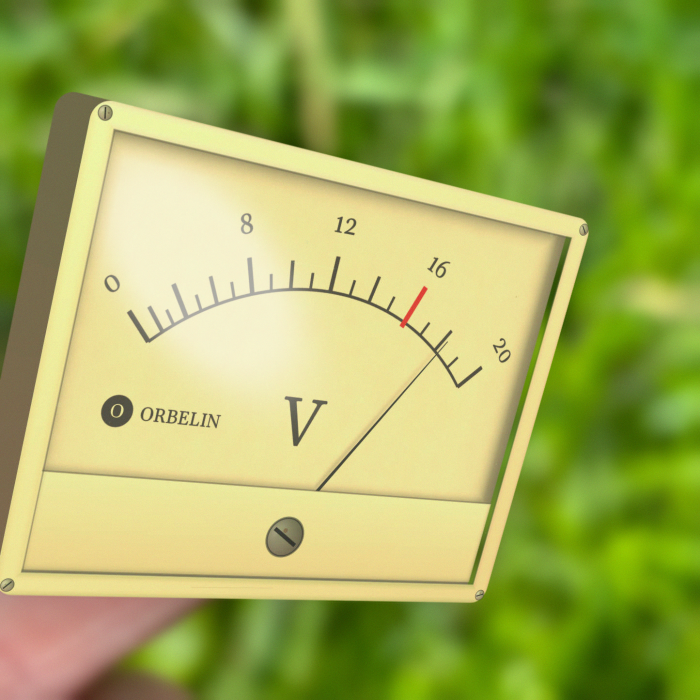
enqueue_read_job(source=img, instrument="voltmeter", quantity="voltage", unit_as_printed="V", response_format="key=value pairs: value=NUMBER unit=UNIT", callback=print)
value=18 unit=V
